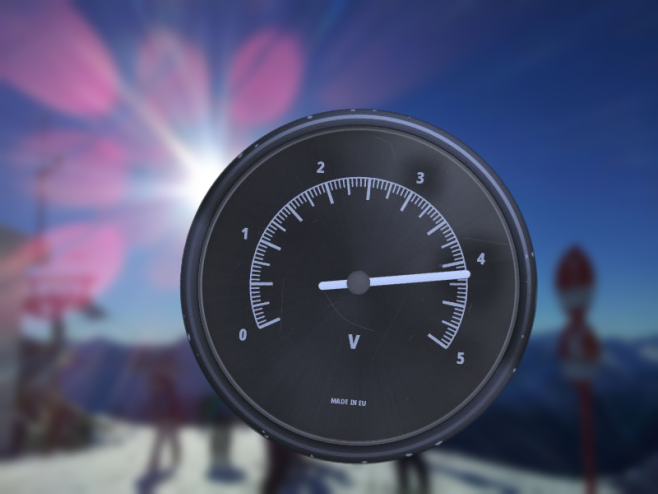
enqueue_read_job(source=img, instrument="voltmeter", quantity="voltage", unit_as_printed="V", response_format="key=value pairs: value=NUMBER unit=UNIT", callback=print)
value=4.15 unit=V
